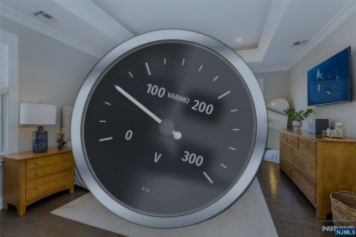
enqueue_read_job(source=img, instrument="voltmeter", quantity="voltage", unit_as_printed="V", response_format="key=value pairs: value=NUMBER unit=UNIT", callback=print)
value=60 unit=V
